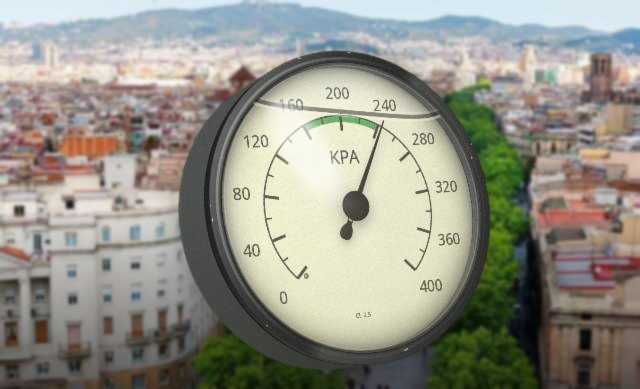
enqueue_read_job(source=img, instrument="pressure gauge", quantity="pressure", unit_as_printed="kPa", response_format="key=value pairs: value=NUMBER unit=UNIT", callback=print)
value=240 unit=kPa
